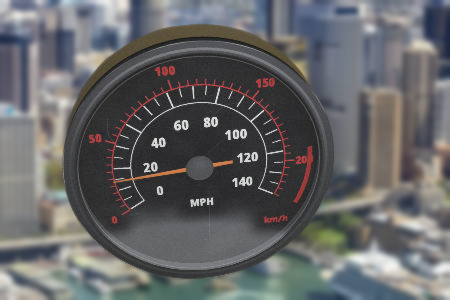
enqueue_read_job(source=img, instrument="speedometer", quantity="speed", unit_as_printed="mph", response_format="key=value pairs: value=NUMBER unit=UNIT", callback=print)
value=15 unit=mph
